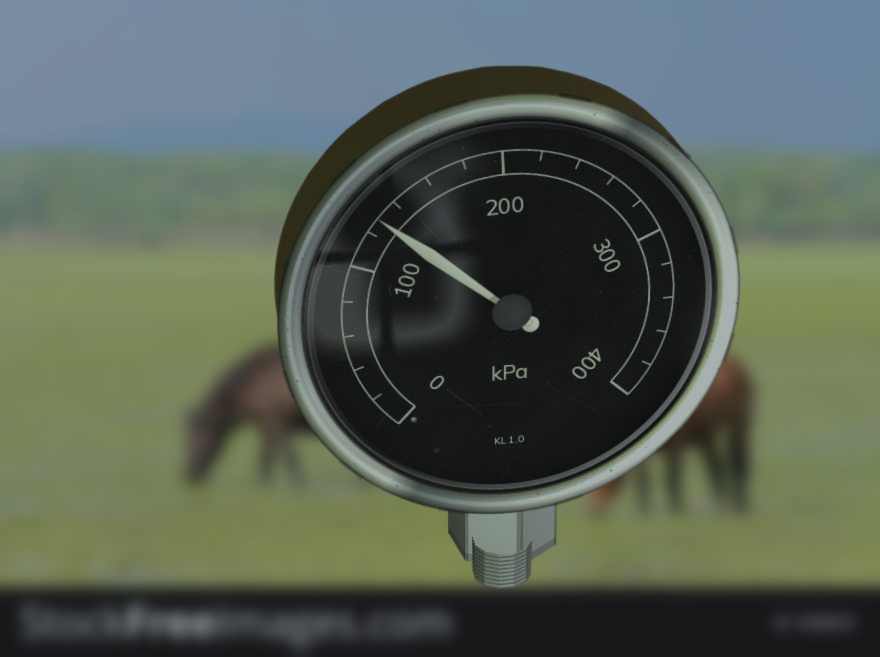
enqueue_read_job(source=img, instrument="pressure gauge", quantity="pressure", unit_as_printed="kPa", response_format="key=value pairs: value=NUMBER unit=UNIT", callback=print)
value=130 unit=kPa
